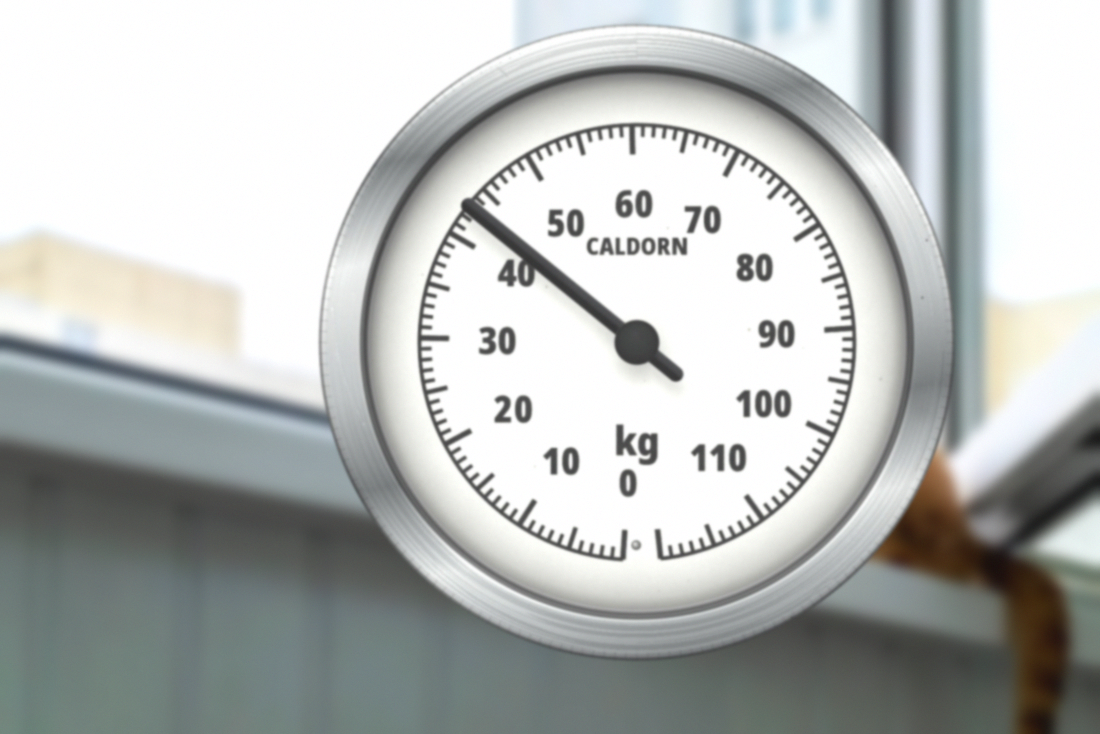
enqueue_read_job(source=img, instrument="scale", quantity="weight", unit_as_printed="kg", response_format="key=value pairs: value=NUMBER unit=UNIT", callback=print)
value=43 unit=kg
